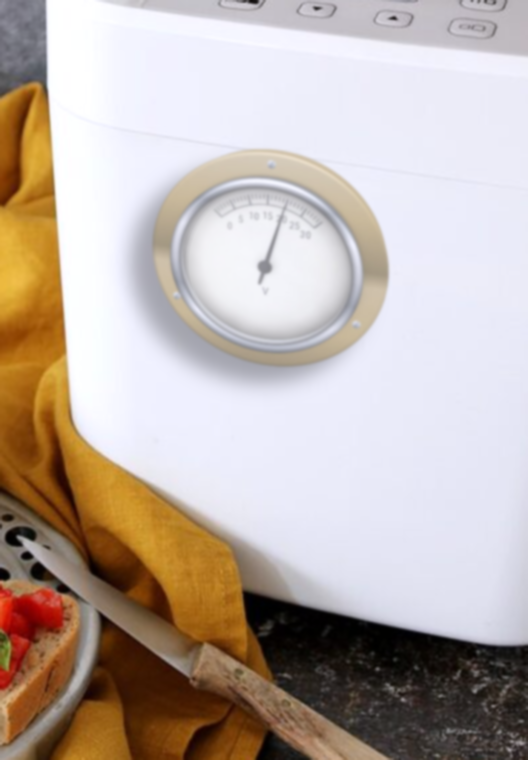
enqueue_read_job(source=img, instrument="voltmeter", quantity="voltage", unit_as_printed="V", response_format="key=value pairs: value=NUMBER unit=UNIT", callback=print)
value=20 unit=V
